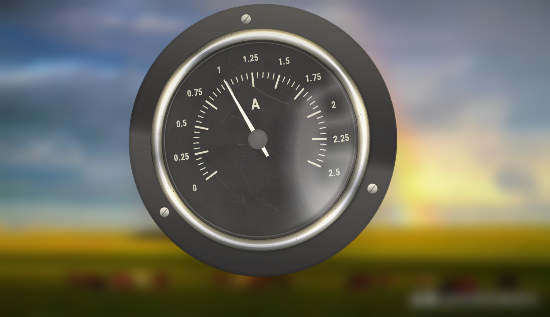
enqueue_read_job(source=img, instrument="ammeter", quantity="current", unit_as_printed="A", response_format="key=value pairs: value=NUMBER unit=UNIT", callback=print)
value=1 unit=A
